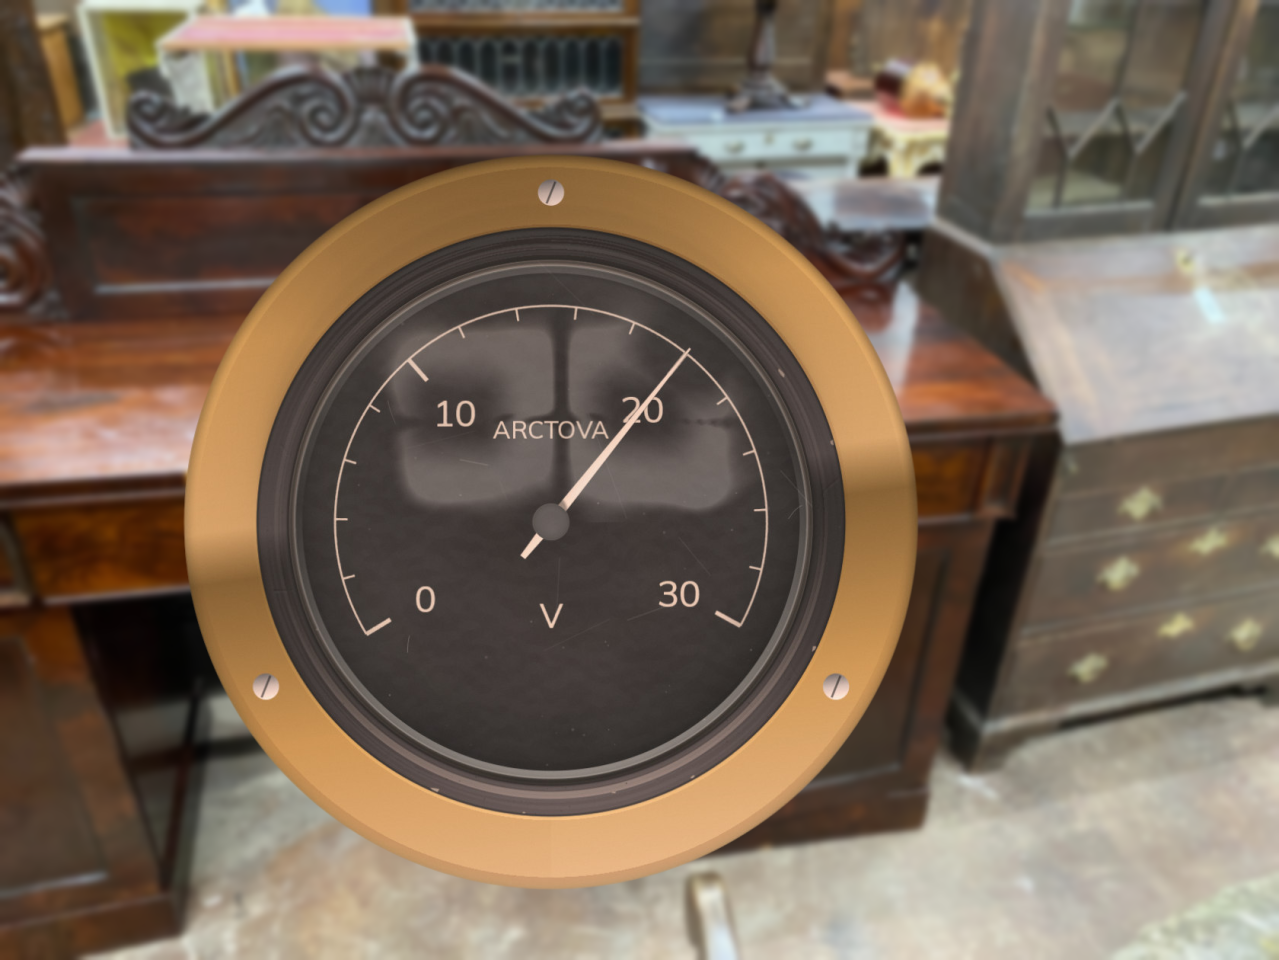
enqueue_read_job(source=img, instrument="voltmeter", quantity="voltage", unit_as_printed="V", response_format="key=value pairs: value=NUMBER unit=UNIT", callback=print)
value=20 unit=V
